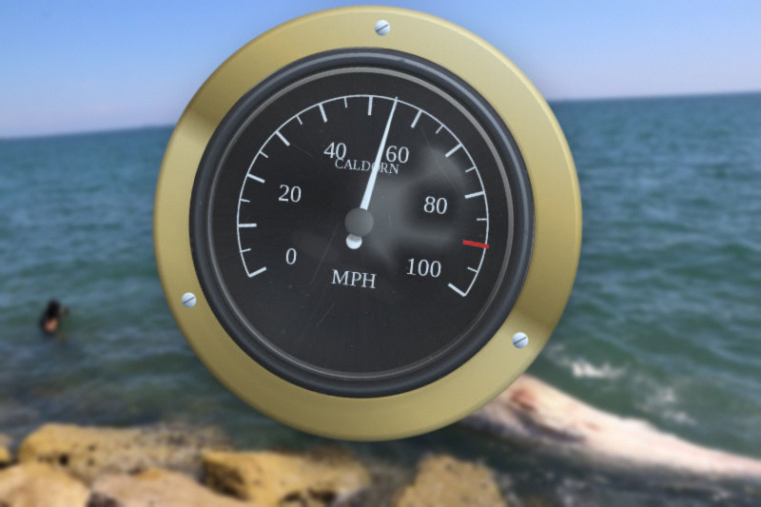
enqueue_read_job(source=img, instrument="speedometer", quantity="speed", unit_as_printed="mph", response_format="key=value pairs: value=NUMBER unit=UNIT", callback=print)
value=55 unit=mph
